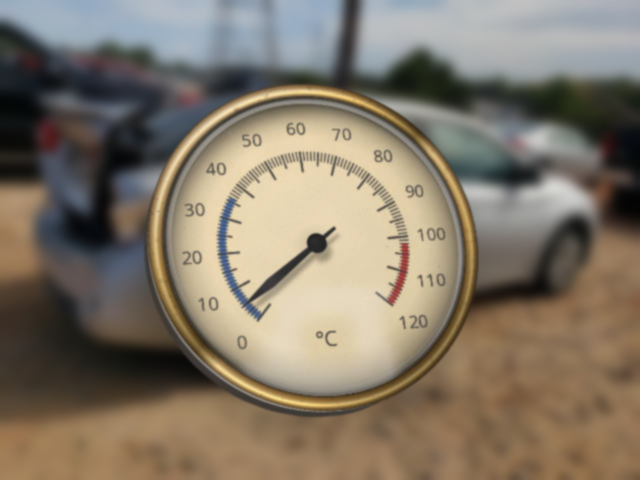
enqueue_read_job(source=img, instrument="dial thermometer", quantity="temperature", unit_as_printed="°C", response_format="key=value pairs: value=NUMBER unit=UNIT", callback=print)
value=5 unit=°C
